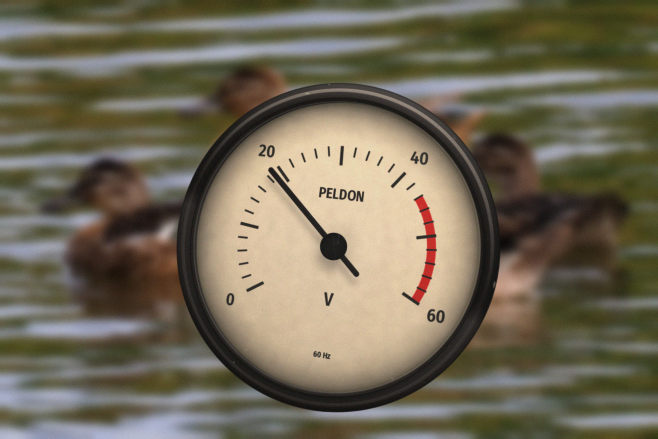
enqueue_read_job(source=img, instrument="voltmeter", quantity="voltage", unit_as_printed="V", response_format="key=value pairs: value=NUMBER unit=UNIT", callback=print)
value=19 unit=V
